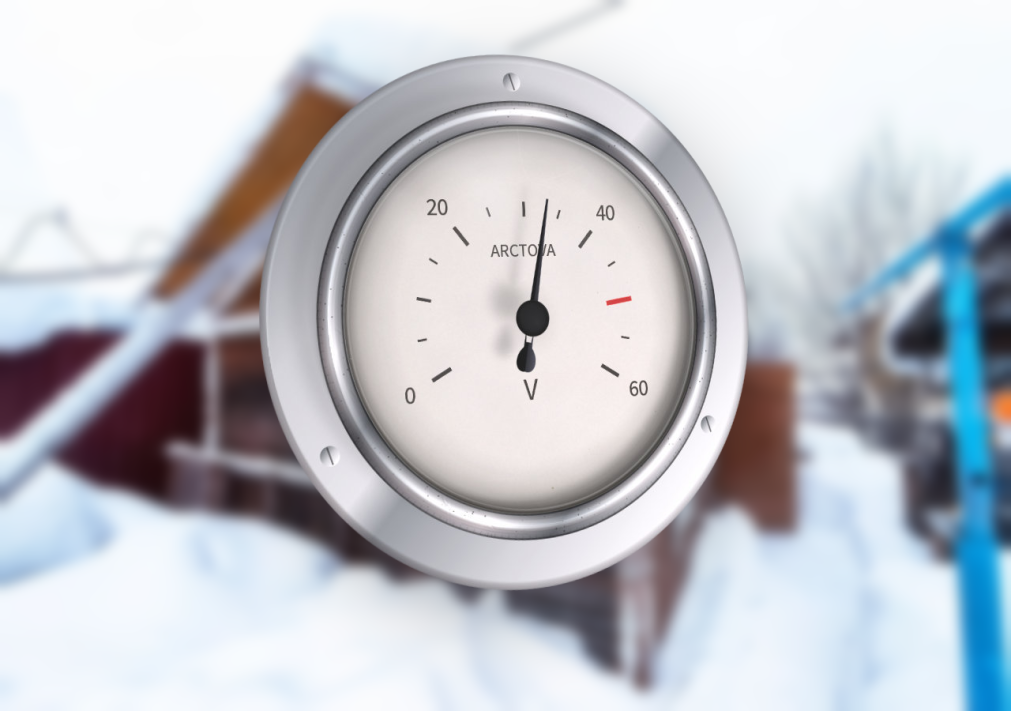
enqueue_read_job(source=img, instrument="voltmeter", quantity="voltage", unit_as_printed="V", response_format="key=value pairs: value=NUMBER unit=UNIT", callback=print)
value=32.5 unit=V
